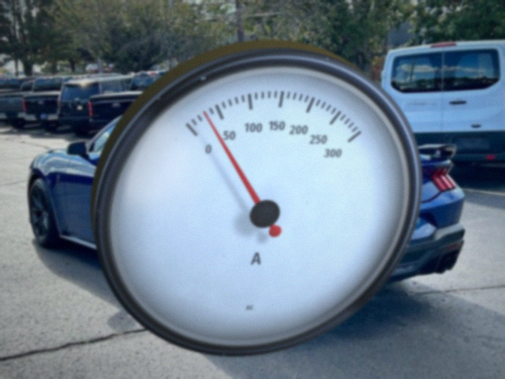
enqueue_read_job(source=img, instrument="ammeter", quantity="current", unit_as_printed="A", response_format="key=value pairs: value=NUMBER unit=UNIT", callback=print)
value=30 unit=A
